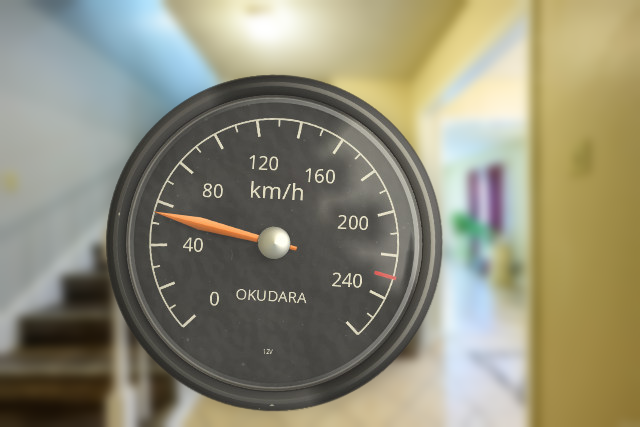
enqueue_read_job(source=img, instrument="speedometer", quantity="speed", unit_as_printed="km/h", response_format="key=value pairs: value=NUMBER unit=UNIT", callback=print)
value=55 unit=km/h
